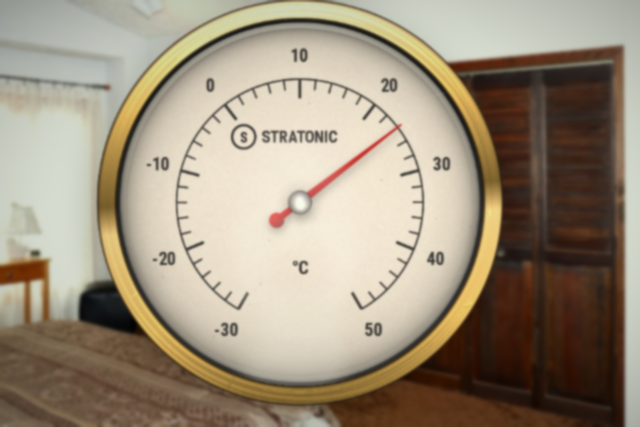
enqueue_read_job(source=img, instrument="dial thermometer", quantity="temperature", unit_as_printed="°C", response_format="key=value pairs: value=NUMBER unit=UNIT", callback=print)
value=24 unit=°C
